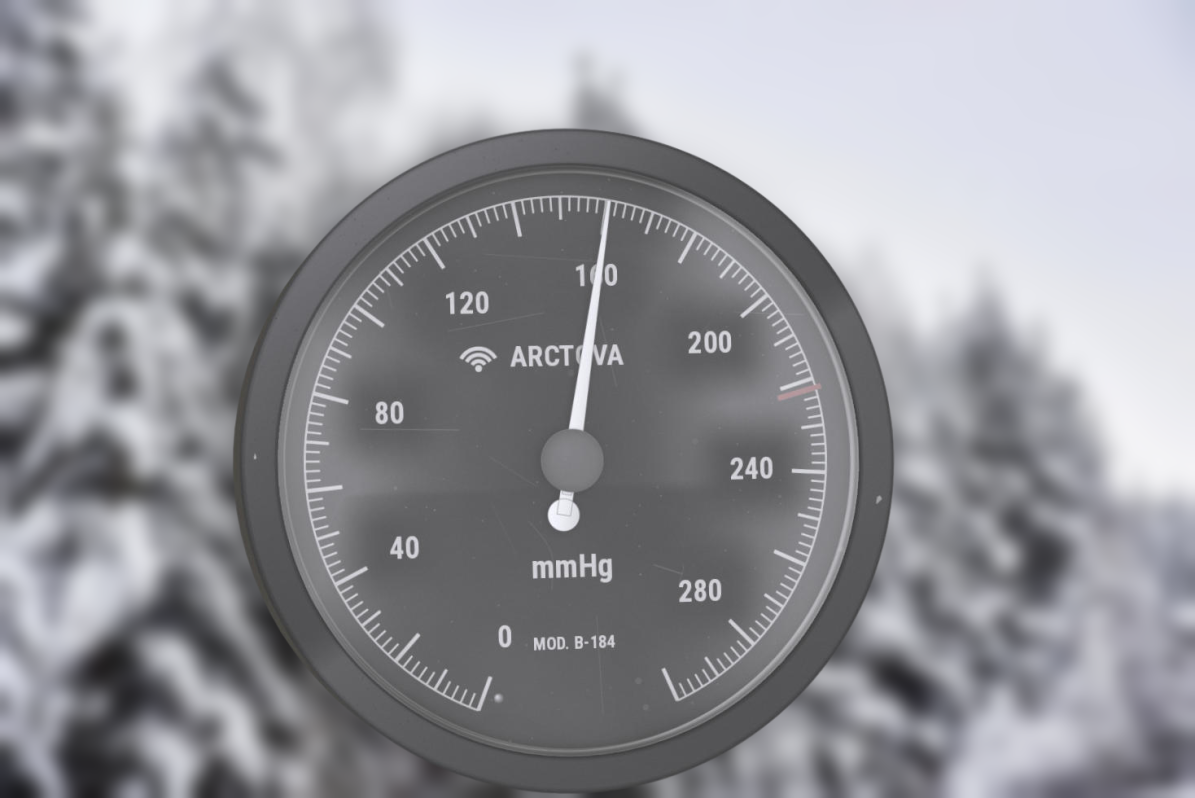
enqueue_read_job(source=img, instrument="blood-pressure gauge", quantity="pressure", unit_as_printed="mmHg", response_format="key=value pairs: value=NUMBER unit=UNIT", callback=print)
value=160 unit=mmHg
